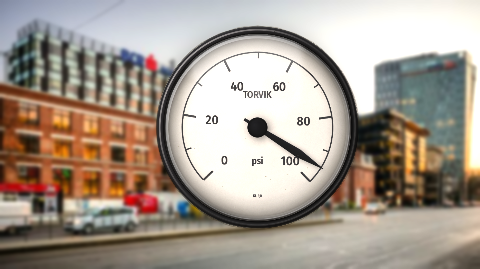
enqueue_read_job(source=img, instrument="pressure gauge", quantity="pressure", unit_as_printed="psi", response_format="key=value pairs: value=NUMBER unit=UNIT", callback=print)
value=95 unit=psi
